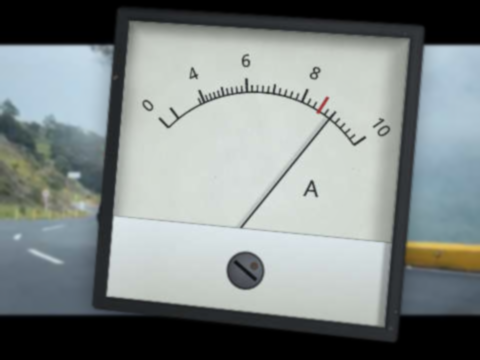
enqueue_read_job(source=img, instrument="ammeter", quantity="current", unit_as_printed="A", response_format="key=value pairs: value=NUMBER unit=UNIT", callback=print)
value=9 unit=A
